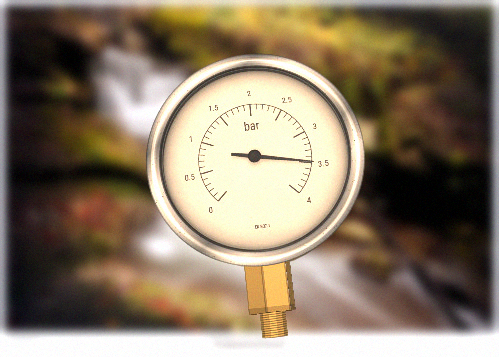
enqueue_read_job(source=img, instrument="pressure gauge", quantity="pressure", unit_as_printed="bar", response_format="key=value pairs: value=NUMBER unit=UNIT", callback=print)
value=3.5 unit=bar
